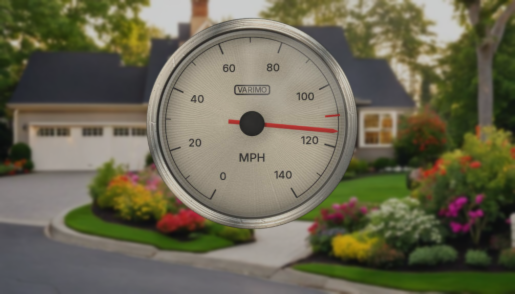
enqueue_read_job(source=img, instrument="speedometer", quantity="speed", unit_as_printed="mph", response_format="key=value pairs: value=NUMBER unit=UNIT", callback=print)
value=115 unit=mph
